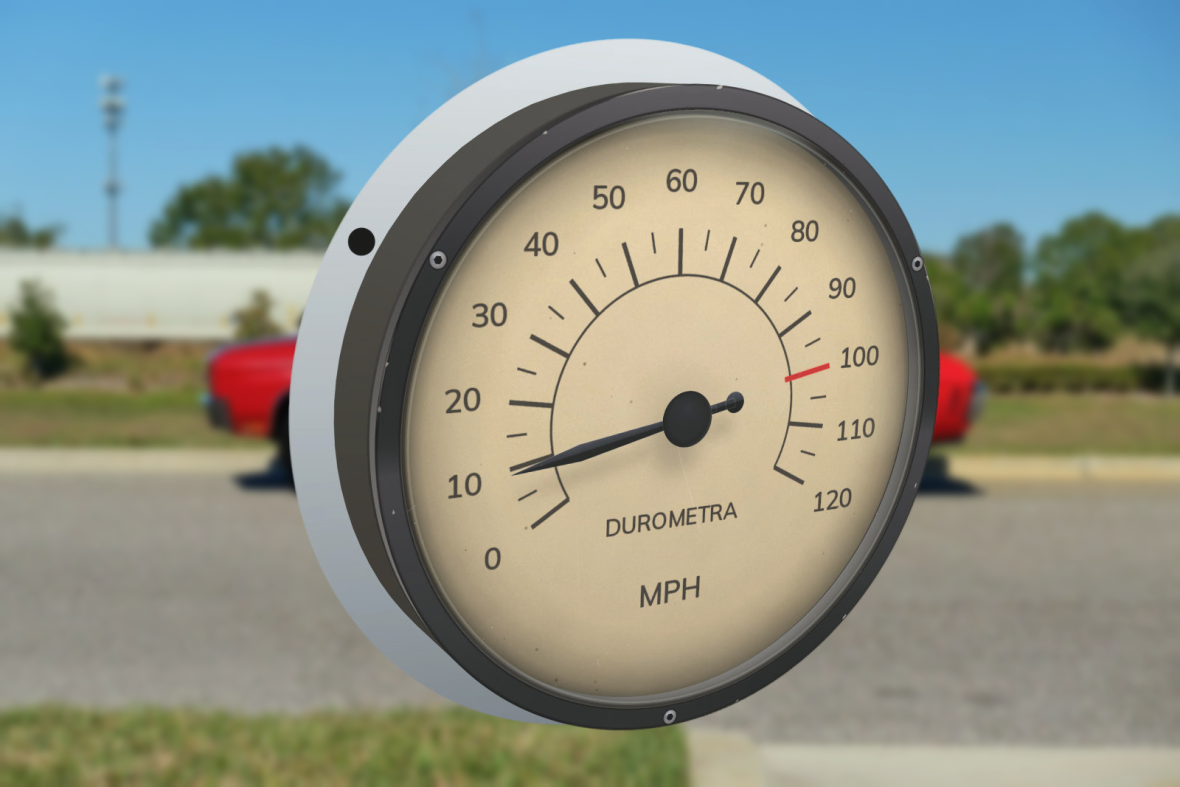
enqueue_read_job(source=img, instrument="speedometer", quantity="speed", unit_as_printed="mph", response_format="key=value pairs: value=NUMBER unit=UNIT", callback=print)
value=10 unit=mph
